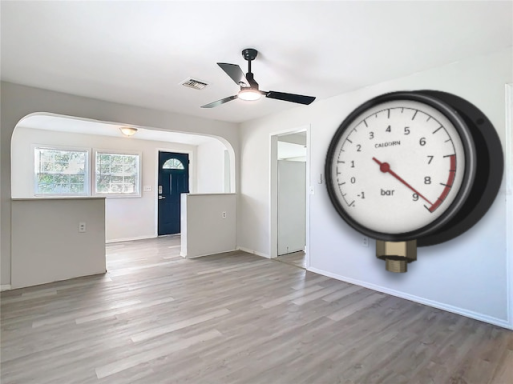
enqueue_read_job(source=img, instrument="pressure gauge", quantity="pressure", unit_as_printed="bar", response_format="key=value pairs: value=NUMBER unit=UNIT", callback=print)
value=8.75 unit=bar
